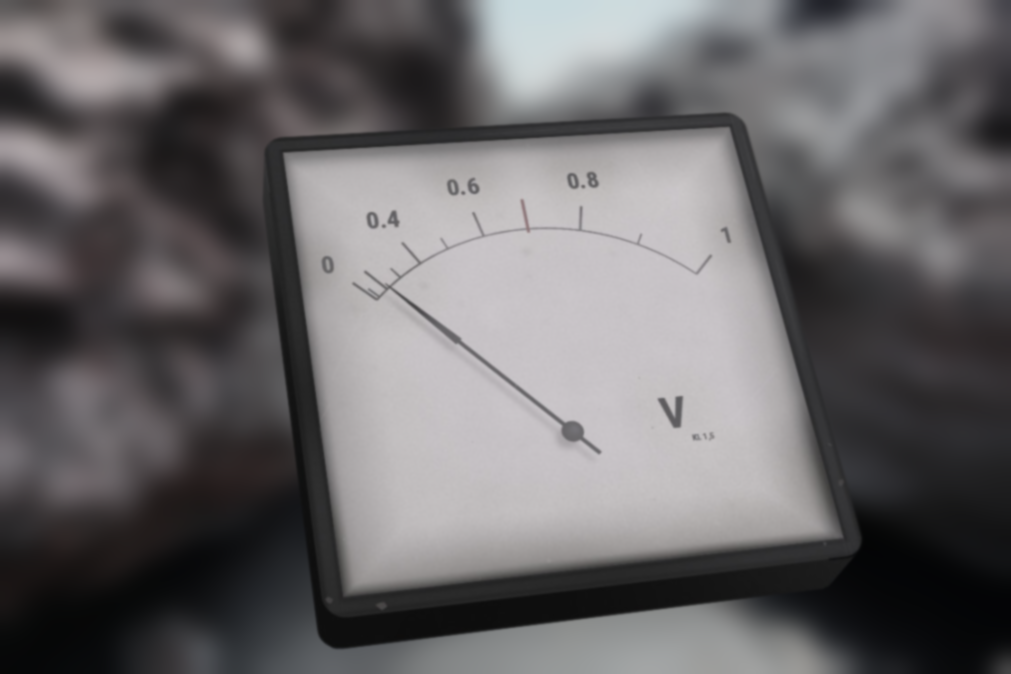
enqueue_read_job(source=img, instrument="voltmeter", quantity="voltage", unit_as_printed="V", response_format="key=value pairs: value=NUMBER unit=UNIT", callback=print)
value=0.2 unit=V
